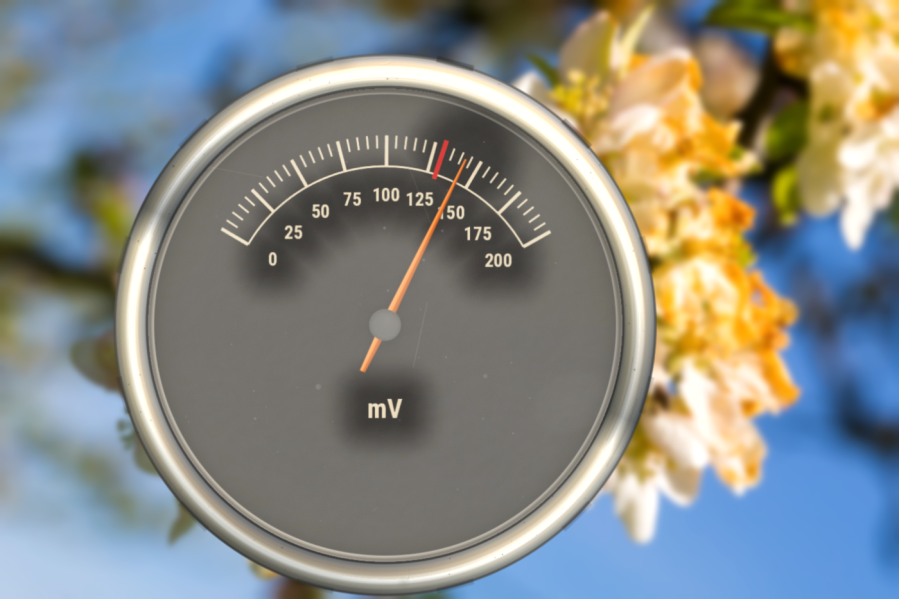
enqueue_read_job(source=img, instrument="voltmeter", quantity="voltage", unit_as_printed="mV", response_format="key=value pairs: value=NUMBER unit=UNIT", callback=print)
value=142.5 unit=mV
